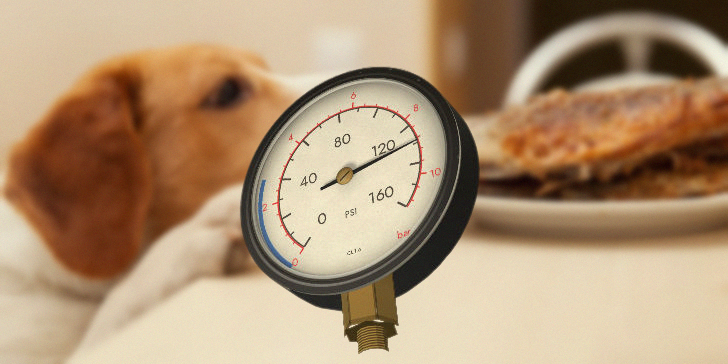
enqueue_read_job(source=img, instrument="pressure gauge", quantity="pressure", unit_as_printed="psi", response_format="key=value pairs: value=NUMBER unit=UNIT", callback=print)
value=130 unit=psi
